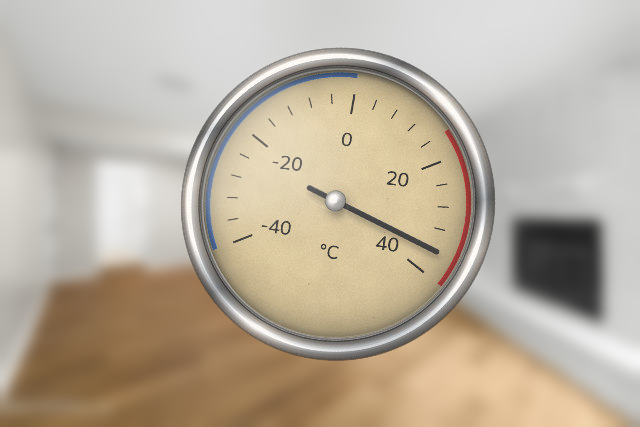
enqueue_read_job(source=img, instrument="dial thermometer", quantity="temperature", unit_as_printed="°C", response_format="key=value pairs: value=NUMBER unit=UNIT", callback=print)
value=36 unit=°C
